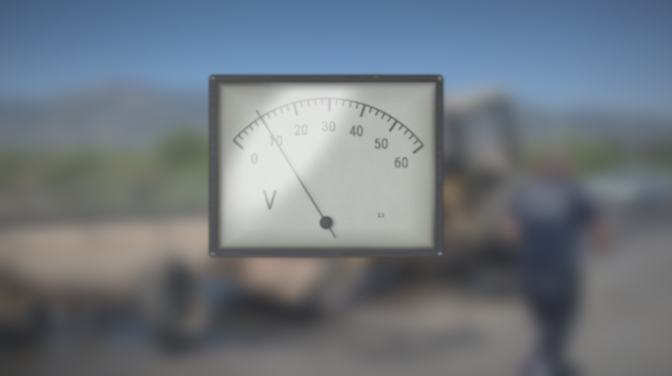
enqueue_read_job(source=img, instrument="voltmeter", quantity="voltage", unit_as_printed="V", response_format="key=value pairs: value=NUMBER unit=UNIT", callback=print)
value=10 unit=V
